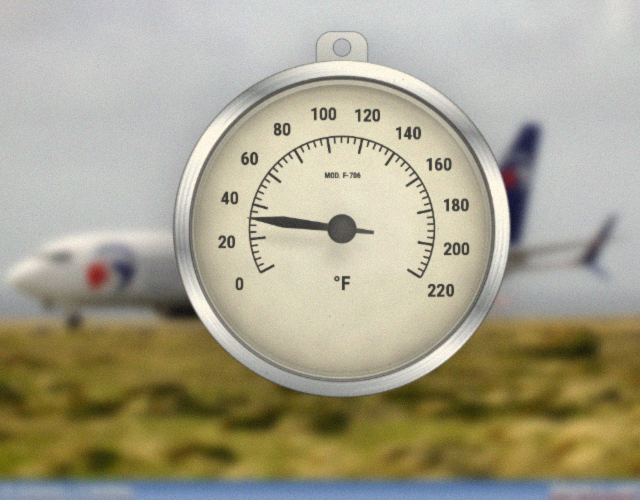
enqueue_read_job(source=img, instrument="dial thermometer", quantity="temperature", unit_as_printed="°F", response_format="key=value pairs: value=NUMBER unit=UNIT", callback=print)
value=32 unit=°F
